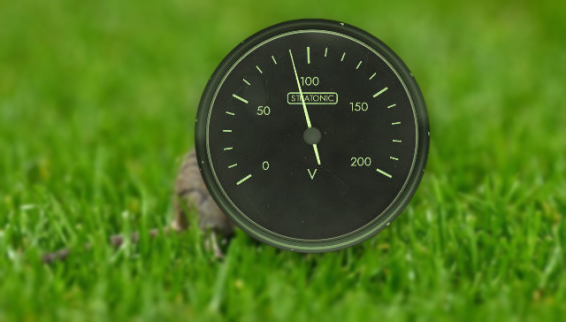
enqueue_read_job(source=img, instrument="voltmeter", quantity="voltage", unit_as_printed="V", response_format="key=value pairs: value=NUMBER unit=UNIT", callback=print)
value=90 unit=V
